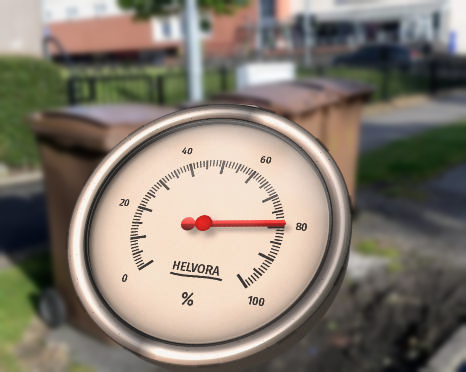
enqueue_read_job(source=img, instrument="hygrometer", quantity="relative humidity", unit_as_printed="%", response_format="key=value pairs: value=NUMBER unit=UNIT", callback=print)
value=80 unit=%
